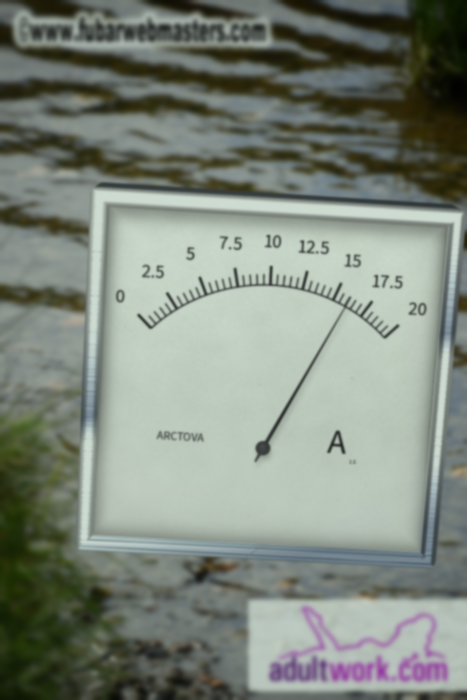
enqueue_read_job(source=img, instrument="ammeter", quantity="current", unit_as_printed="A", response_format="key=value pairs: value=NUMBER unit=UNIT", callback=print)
value=16 unit=A
